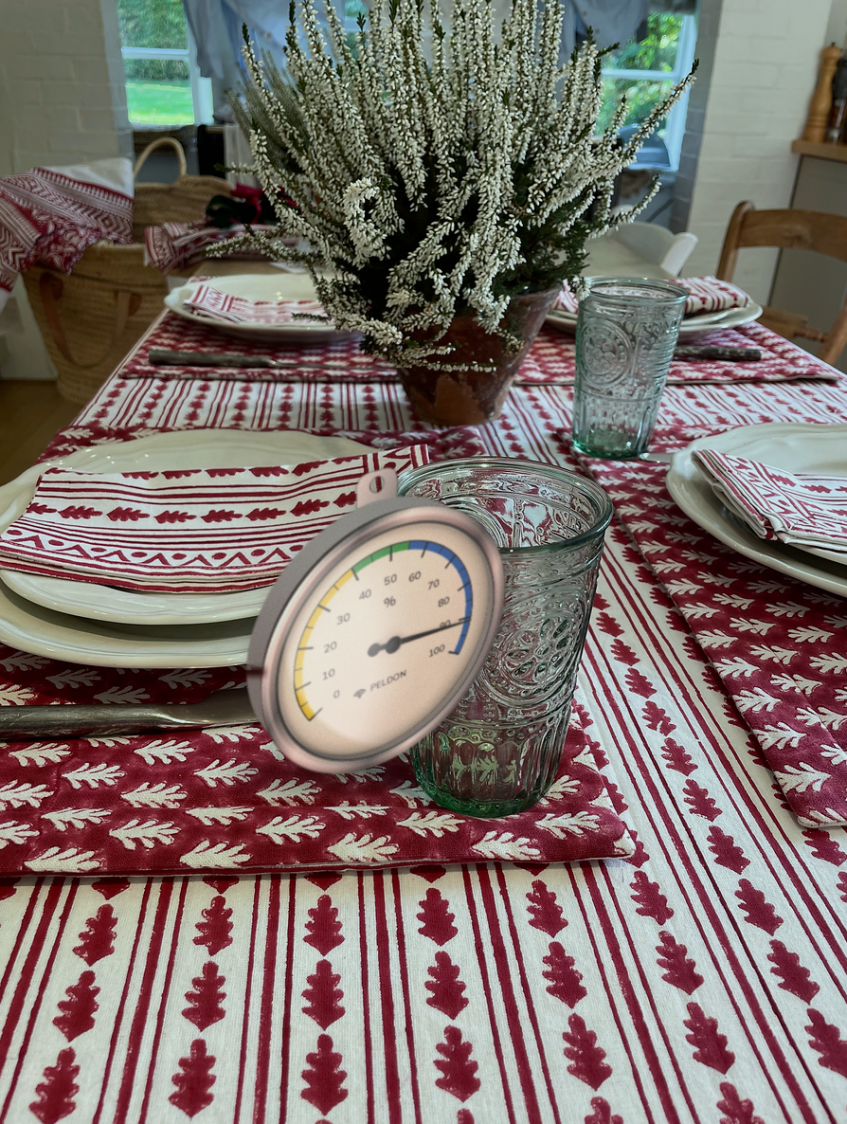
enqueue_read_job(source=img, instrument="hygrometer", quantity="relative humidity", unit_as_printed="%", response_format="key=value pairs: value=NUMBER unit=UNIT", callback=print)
value=90 unit=%
